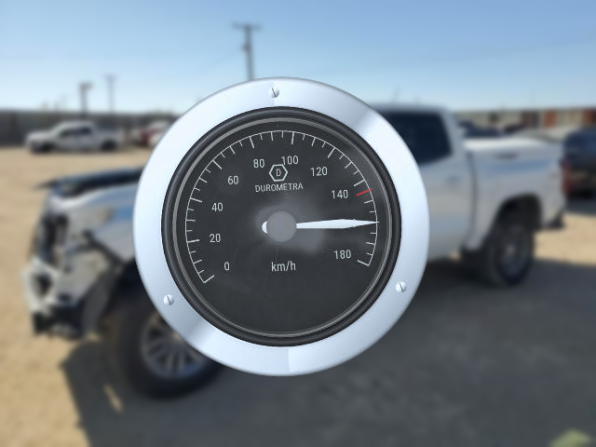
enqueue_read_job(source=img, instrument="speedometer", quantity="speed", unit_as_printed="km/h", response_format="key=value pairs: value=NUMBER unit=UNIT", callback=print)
value=160 unit=km/h
